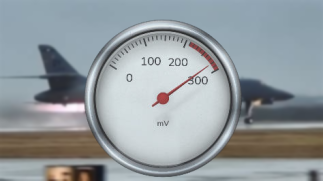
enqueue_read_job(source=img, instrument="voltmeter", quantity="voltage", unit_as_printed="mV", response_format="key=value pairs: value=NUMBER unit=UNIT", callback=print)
value=280 unit=mV
